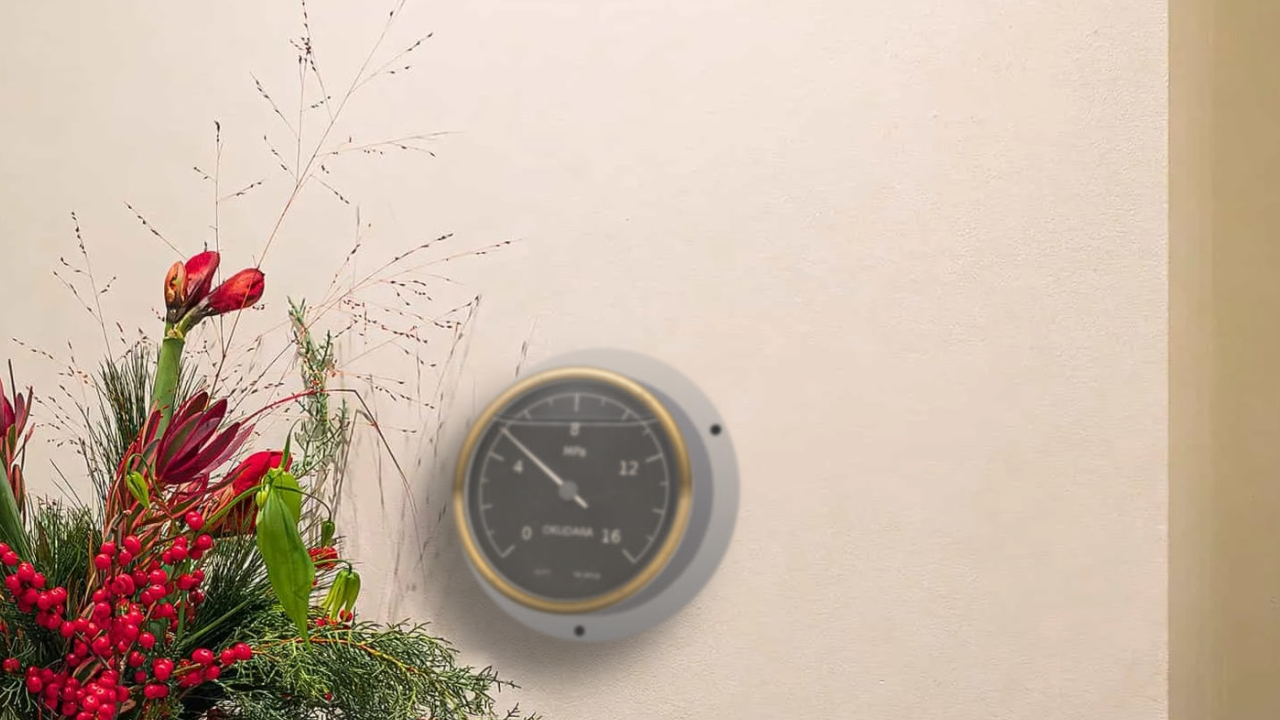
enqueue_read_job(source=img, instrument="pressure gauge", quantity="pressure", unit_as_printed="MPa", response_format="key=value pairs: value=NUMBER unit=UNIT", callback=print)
value=5 unit=MPa
